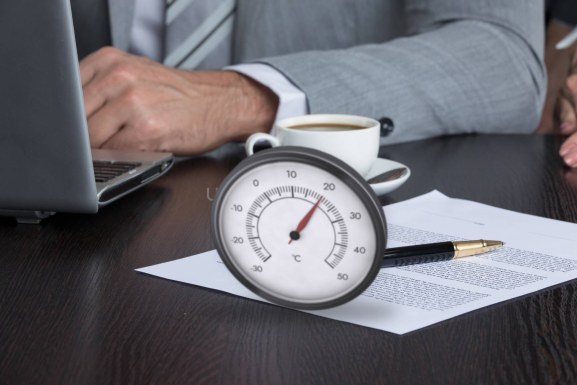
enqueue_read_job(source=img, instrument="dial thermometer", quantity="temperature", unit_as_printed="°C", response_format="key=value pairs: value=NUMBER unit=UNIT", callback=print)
value=20 unit=°C
